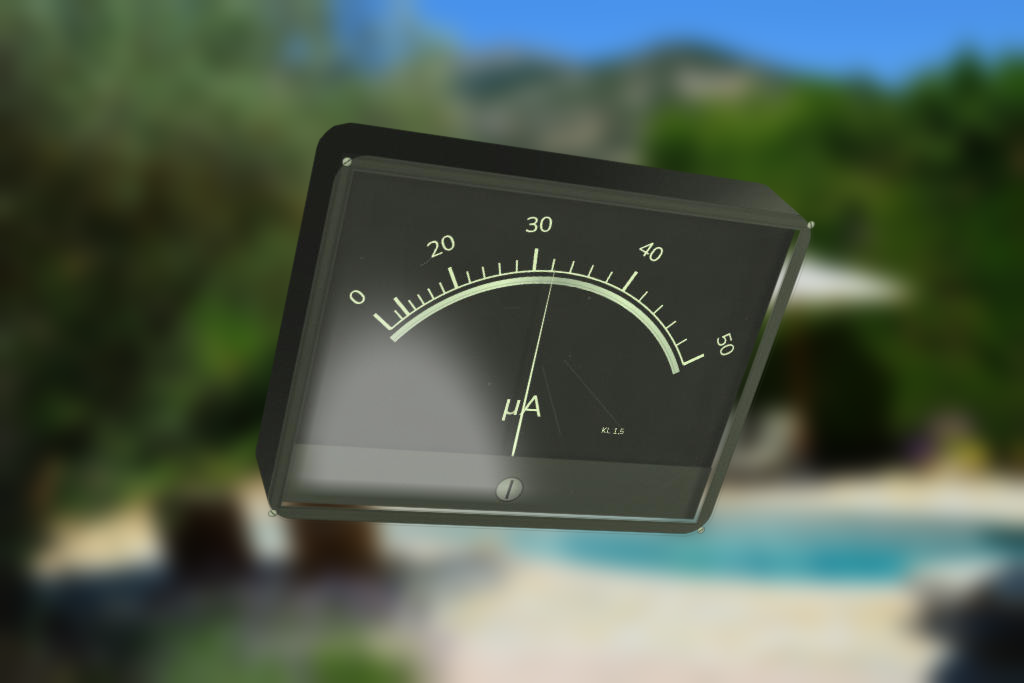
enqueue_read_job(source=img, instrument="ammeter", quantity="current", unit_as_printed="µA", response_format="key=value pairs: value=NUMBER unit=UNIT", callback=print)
value=32 unit=µA
